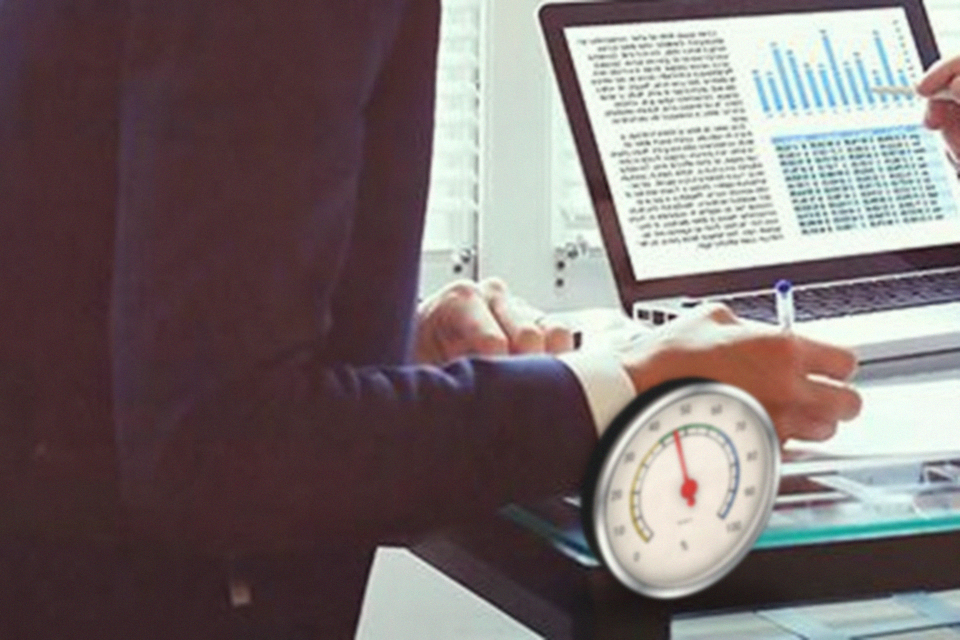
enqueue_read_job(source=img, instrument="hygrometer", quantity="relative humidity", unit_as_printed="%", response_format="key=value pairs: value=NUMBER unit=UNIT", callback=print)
value=45 unit=%
